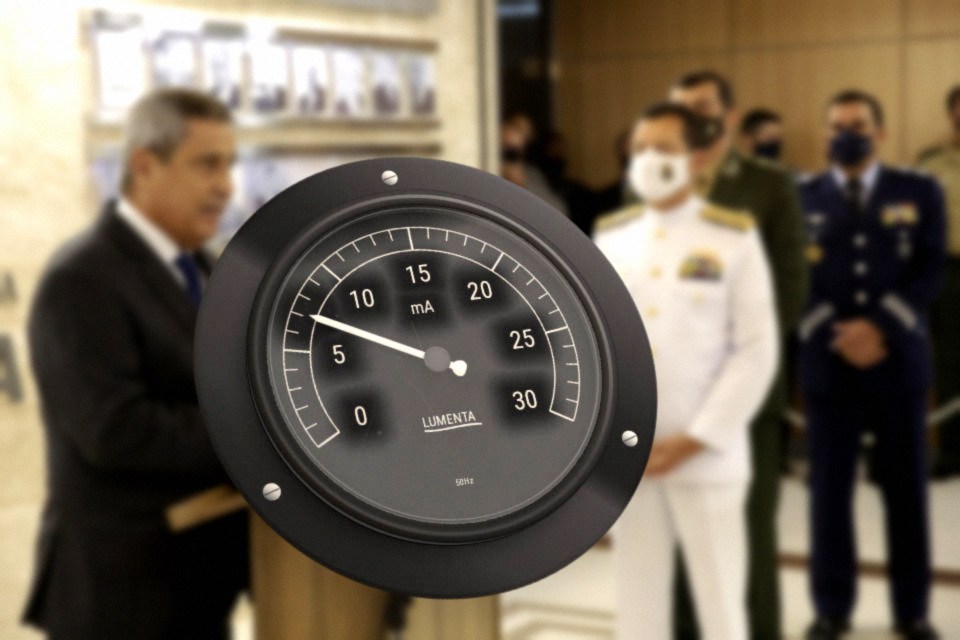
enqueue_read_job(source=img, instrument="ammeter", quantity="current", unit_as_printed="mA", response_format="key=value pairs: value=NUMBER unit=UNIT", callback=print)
value=7 unit=mA
